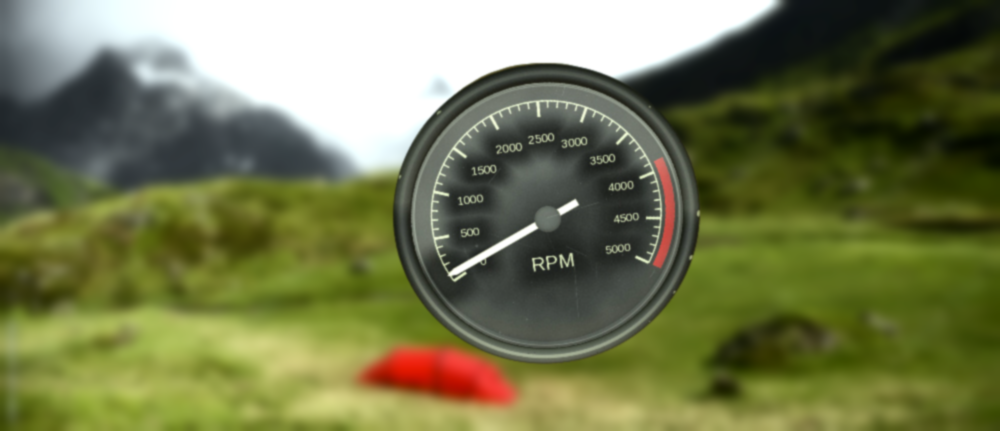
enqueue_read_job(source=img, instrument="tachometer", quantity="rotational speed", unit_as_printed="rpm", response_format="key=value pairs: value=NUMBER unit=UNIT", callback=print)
value=100 unit=rpm
